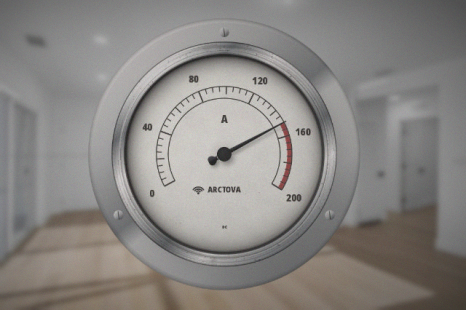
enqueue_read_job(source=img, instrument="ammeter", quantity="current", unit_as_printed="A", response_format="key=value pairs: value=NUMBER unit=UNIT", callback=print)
value=150 unit=A
